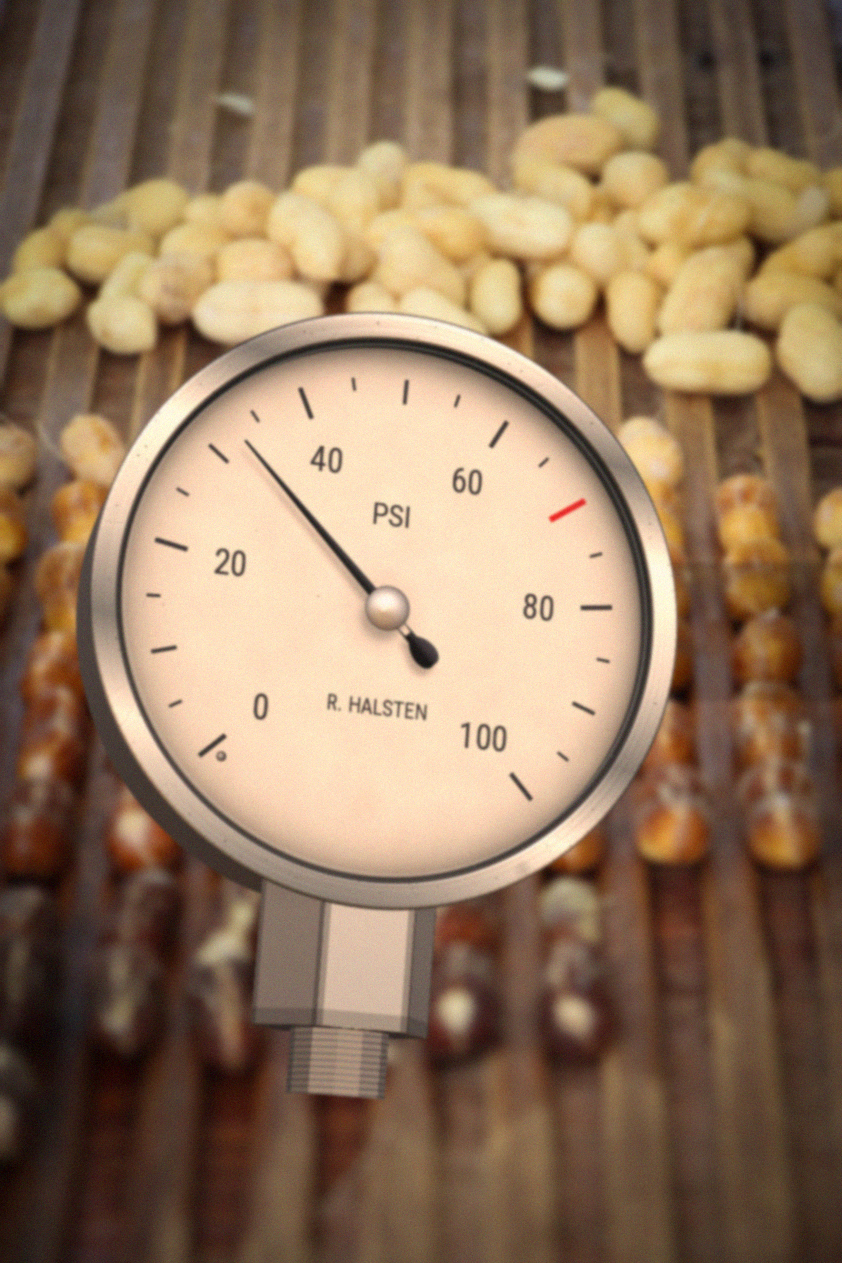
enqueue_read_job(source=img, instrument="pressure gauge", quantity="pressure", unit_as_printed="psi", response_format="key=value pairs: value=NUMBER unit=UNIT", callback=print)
value=32.5 unit=psi
